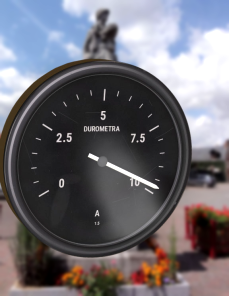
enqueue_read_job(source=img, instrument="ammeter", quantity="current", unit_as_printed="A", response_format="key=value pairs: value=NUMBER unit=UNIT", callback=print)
value=9.75 unit=A
